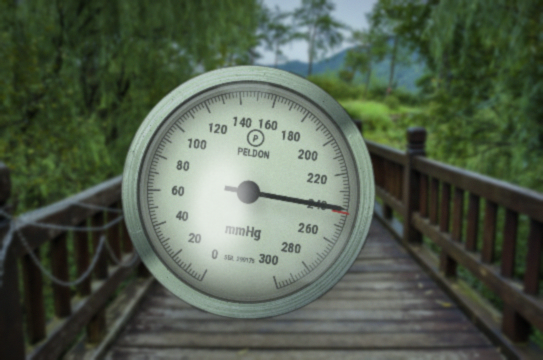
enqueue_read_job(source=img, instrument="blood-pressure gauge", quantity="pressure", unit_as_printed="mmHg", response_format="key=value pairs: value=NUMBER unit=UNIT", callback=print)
value=240 unit=mmHg
